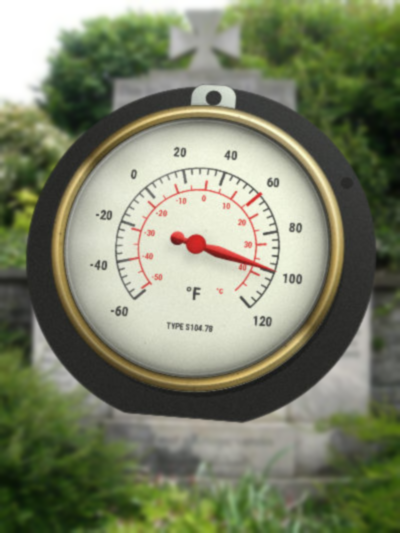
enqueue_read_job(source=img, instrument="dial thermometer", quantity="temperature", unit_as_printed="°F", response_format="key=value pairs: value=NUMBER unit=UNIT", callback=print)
value=100 unit=°F
